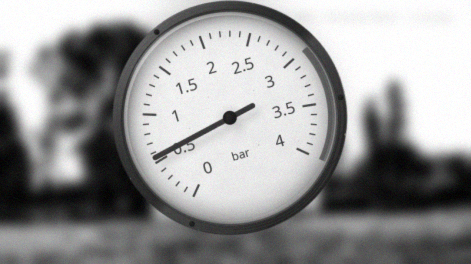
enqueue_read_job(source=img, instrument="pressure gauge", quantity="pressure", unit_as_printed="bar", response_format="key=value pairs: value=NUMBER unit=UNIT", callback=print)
value=0.55 unit=bar
